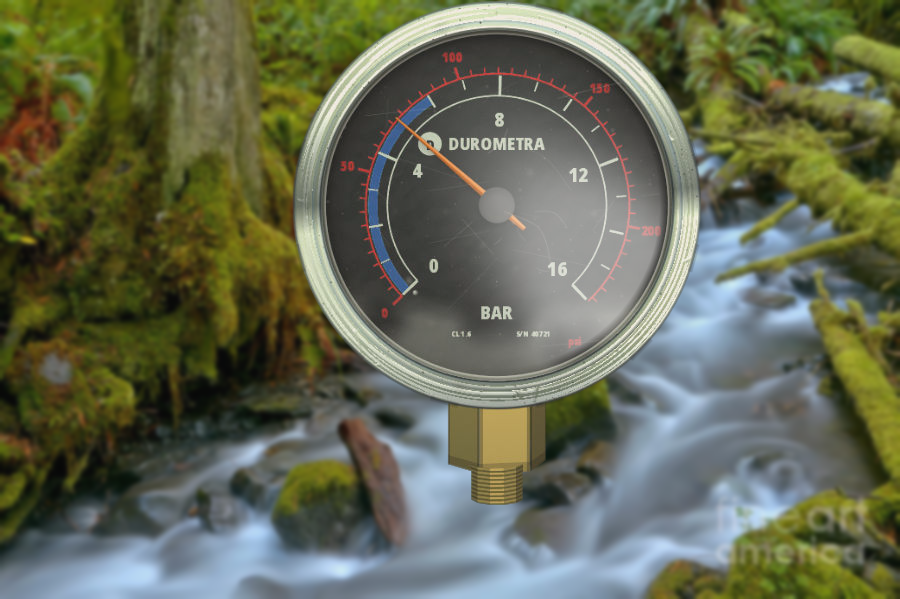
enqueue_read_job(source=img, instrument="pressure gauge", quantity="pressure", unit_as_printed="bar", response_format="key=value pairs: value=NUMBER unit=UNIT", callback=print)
value=5 unit=bar
